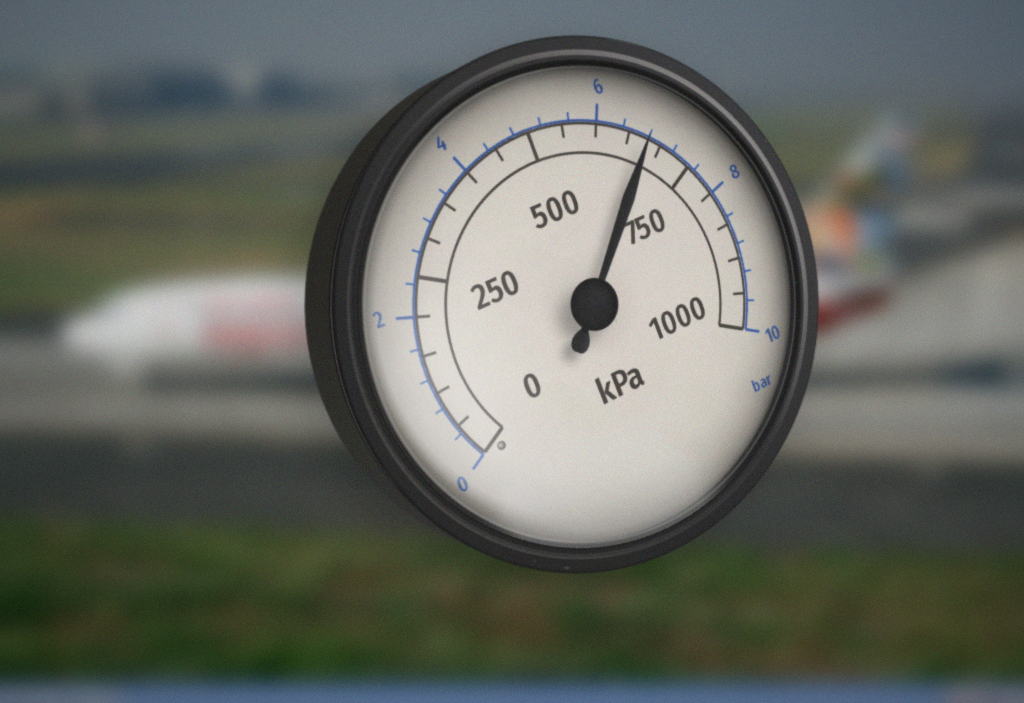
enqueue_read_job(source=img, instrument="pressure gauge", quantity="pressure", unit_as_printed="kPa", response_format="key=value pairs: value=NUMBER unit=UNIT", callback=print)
value=675 unit=kPa
